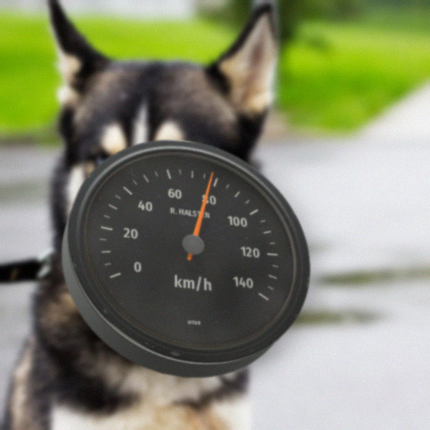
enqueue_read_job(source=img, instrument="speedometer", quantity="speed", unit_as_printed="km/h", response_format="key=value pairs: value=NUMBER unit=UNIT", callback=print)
value=77.5 unit=km/h
